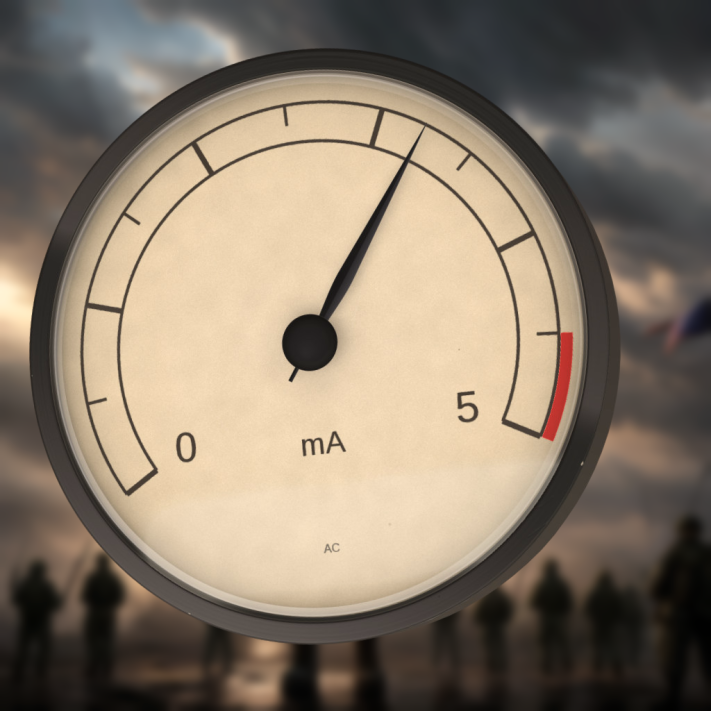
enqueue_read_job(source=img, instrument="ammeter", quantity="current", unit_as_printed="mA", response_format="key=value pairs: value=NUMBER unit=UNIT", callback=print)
value=3.25 unit=mA
